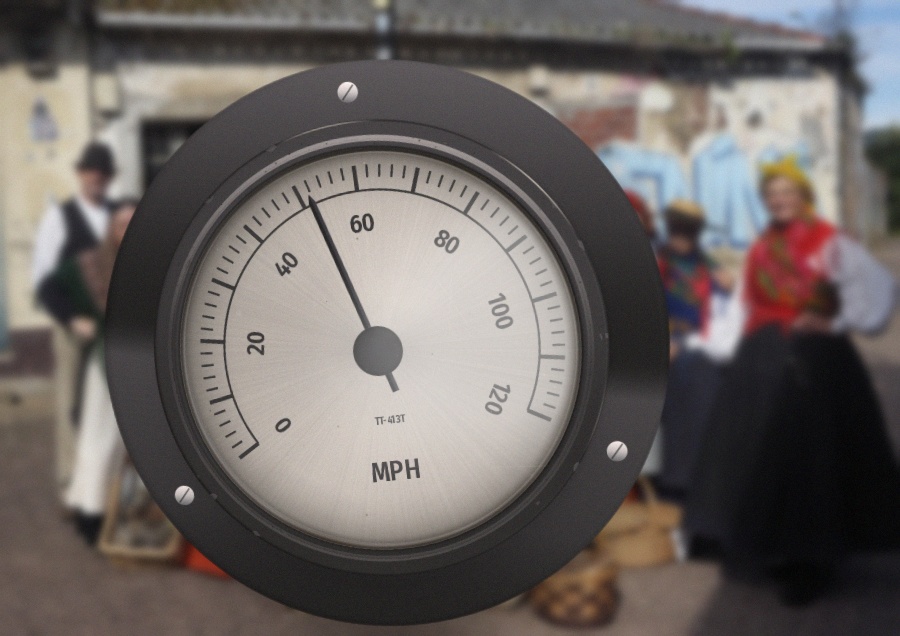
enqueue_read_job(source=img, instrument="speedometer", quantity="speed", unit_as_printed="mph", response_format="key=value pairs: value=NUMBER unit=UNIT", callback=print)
value=52 unit=mph
